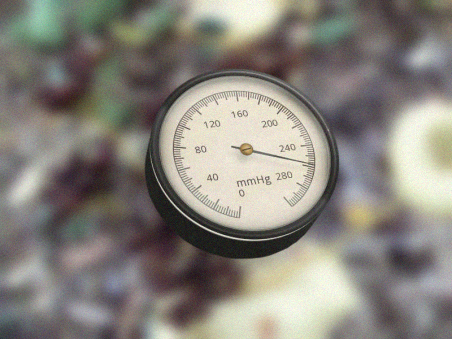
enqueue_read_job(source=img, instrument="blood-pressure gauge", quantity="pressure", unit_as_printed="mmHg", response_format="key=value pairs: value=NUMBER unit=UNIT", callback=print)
value=260 unit=mmHg
